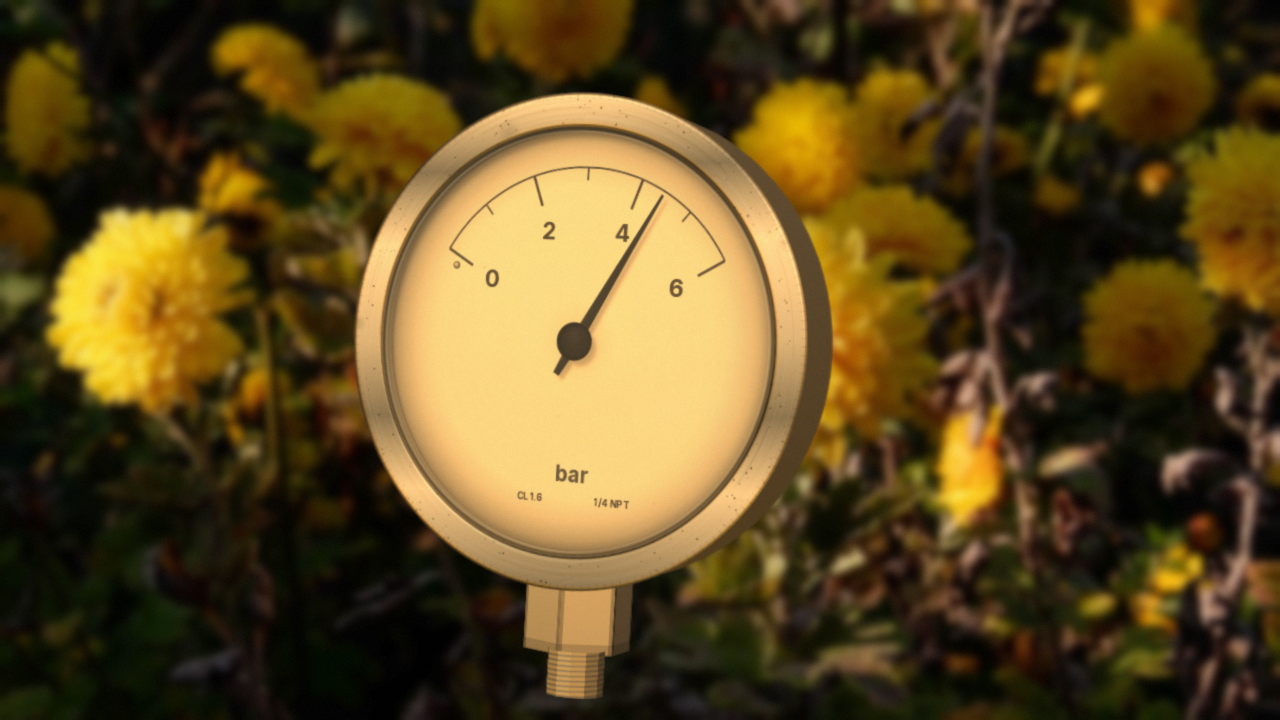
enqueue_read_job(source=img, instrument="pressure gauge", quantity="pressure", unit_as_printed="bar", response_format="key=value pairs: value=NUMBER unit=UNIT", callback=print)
value=4.5 unit=bar
